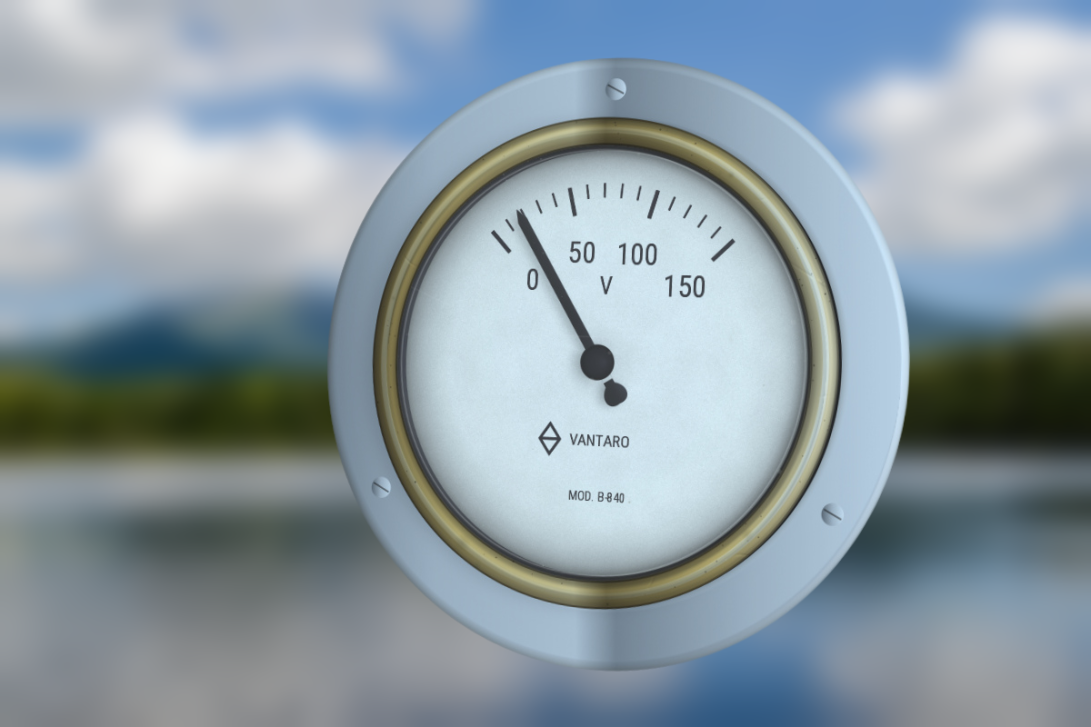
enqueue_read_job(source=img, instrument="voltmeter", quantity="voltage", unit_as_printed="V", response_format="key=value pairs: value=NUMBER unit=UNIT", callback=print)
value=20 unit=V
